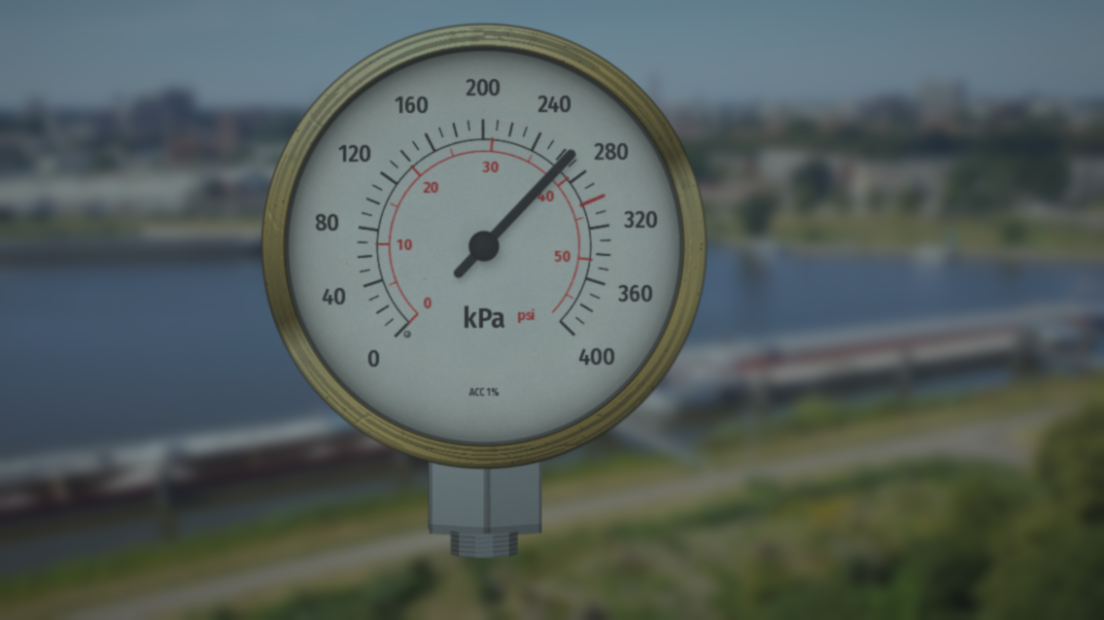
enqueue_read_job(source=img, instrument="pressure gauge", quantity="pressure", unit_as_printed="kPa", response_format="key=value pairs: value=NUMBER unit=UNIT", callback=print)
value=265 unit=kPa
